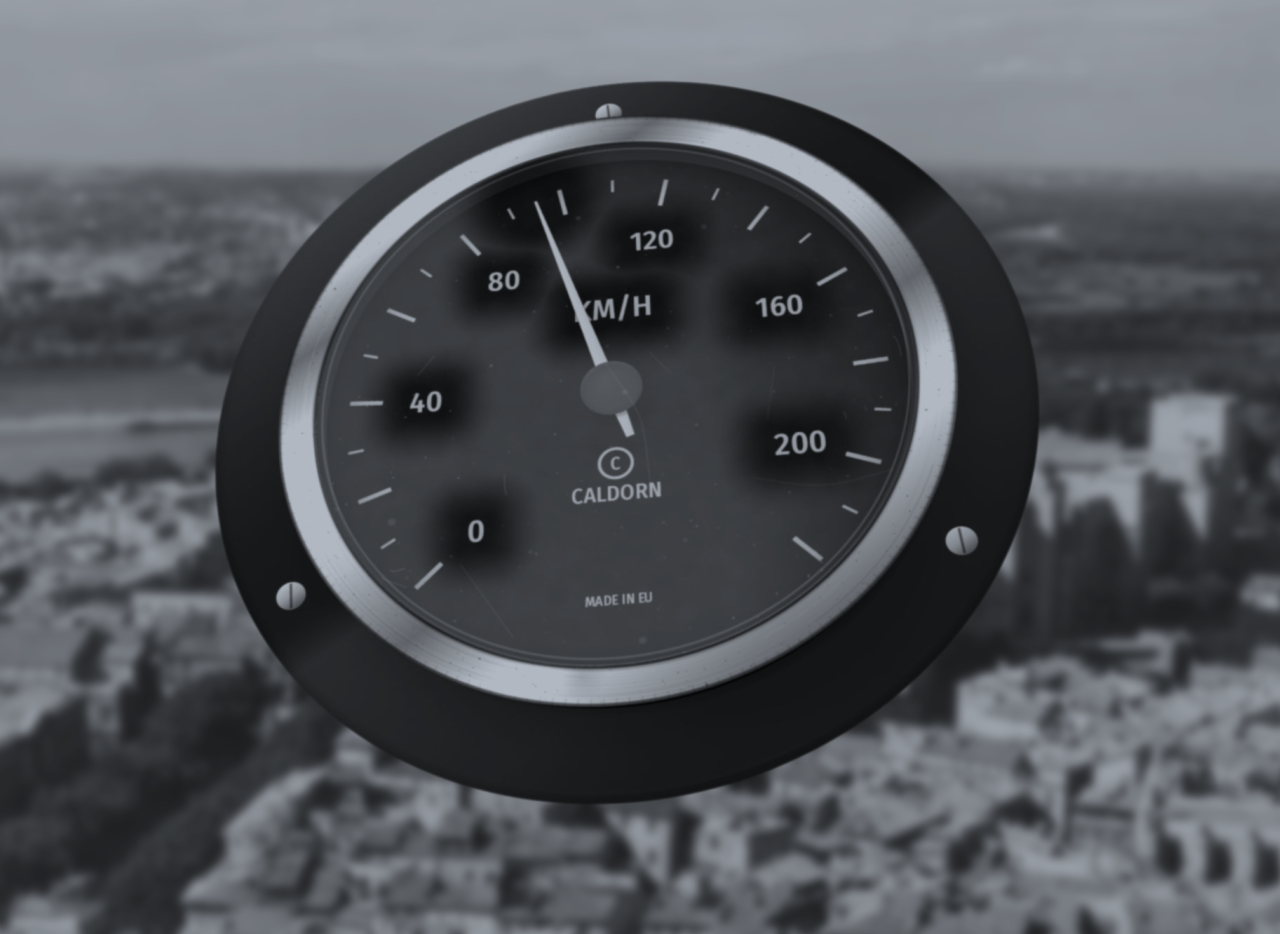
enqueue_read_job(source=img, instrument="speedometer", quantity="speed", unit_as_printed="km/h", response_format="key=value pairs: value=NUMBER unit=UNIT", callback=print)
value=95 unit=km/h
